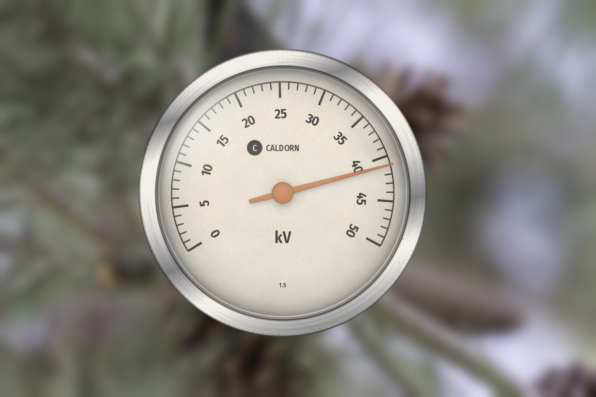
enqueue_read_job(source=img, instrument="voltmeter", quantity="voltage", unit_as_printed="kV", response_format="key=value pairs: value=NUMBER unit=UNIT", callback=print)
value=41 unit=kV
